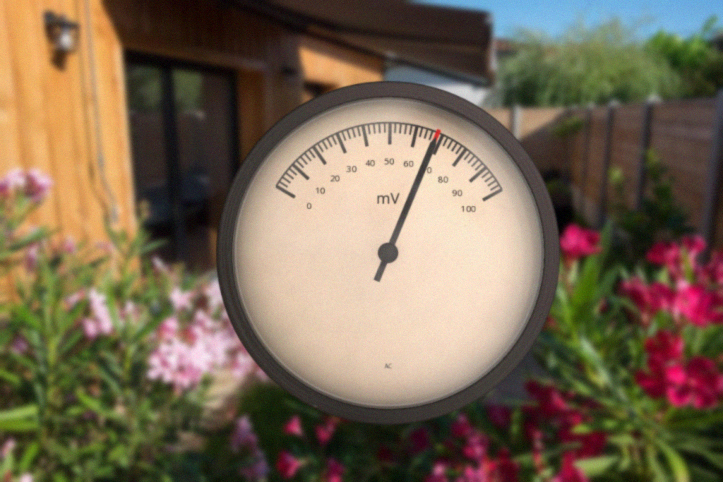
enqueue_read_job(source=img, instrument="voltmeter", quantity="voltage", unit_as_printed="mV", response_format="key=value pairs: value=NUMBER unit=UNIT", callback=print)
value=68 unit=mV
